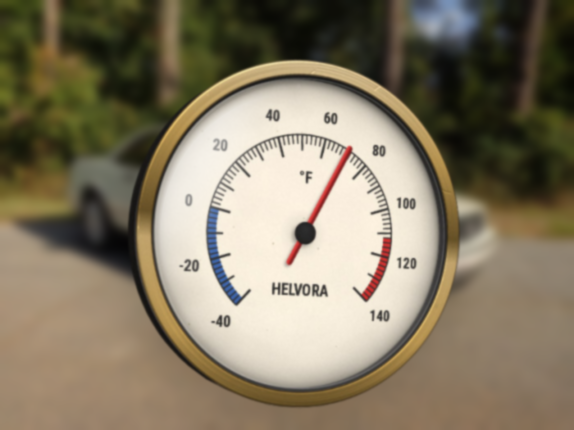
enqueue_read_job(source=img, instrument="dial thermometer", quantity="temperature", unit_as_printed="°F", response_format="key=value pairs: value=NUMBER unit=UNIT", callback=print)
value=70 unit=°F
